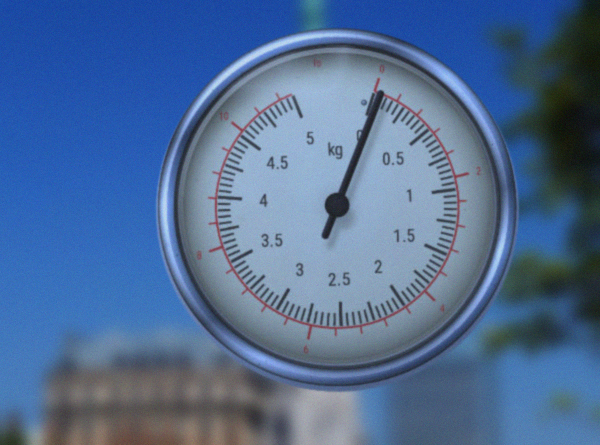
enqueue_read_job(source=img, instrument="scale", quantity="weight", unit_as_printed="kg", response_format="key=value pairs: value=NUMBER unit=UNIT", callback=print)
value=0.05 unit=kg
